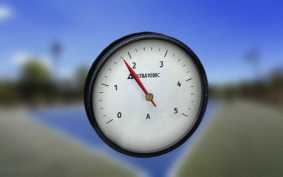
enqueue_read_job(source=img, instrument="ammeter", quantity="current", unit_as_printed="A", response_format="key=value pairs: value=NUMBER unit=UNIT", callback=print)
value=1.8 unit=A
